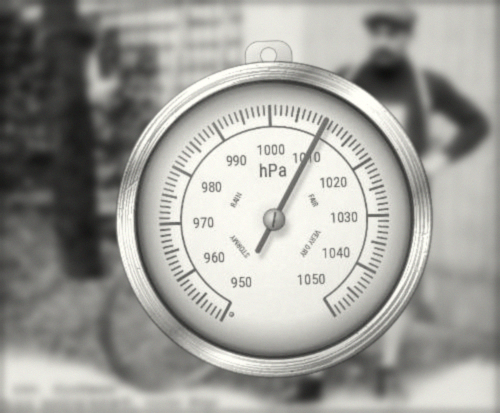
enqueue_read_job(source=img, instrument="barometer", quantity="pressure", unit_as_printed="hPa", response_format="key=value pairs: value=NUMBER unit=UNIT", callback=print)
value=1010 unit=hPa
